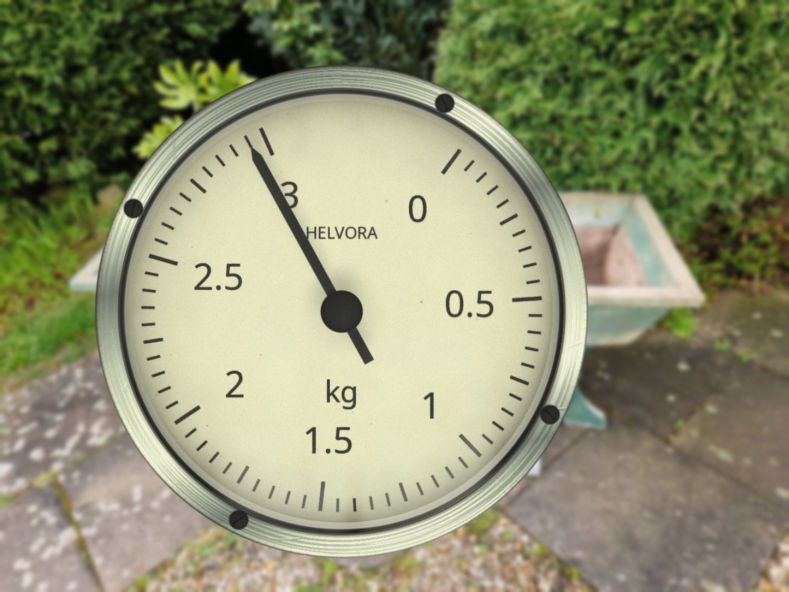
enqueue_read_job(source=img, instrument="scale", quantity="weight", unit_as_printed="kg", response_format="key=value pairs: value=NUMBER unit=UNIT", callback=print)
value=2.95 unit=kg
